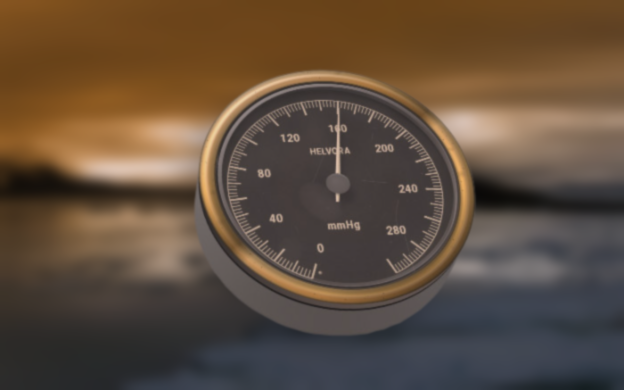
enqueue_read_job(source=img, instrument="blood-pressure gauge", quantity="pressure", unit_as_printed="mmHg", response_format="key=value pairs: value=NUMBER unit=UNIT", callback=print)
value=160 unit=mmHg
